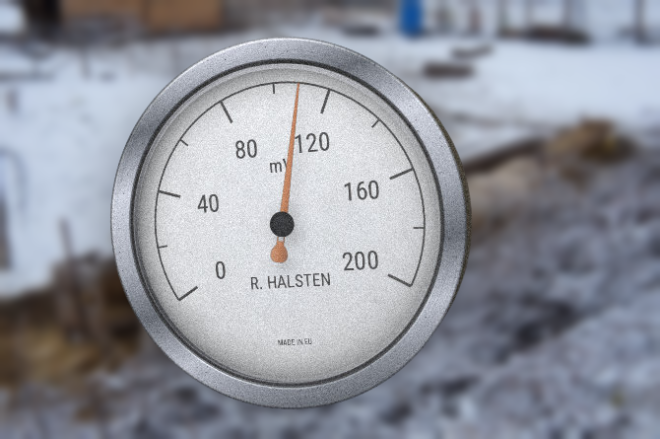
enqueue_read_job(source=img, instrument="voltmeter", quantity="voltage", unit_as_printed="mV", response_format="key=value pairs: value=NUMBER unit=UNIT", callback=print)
value=110 unit=mV
